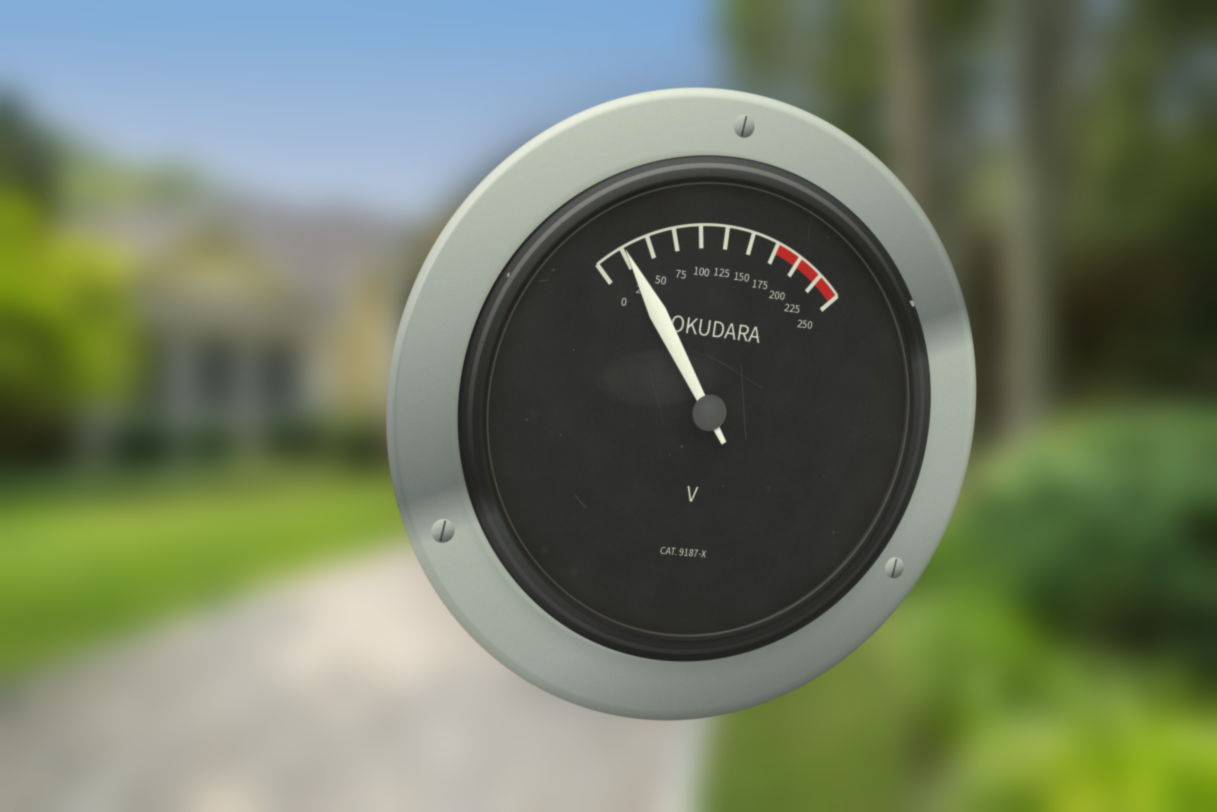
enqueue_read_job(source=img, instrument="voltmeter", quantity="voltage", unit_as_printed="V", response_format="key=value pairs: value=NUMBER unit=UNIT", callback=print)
value=25 unit=V
